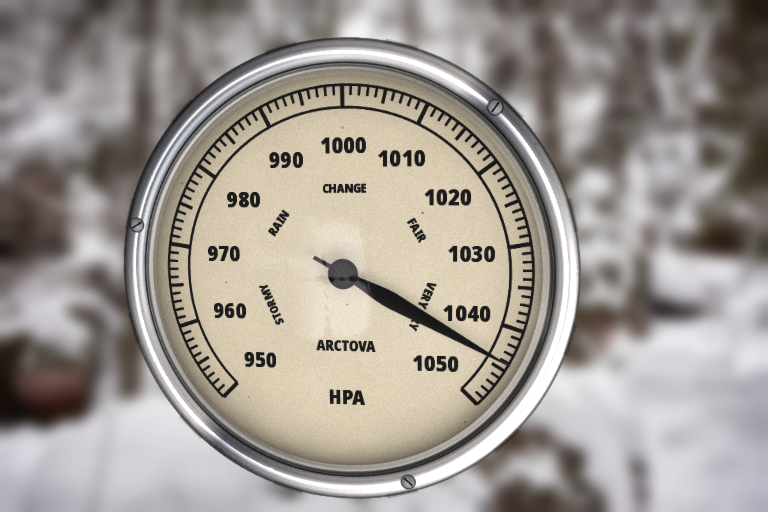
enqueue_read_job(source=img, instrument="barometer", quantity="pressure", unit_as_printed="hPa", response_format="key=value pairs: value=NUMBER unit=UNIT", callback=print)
value=1044 unit=hPa
